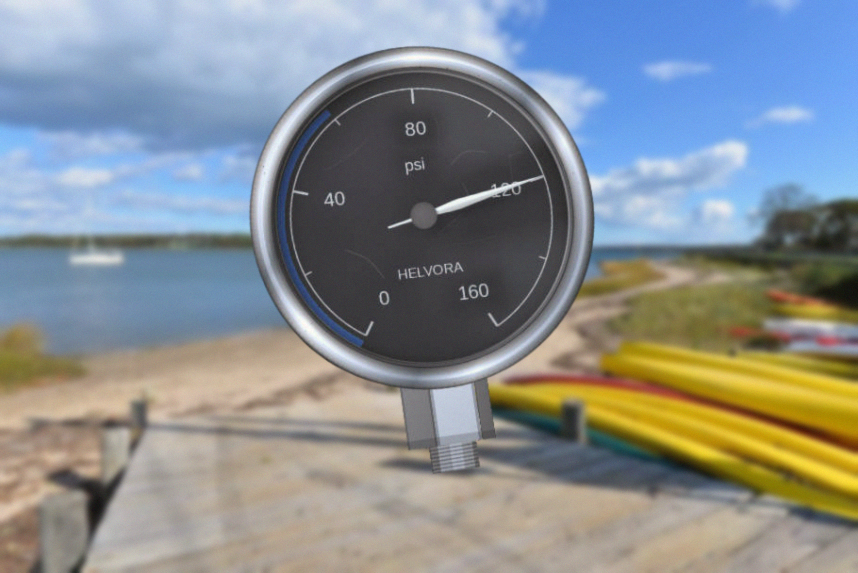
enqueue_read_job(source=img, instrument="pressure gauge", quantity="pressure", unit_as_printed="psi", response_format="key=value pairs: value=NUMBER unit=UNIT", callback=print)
value=120 unit=psi
